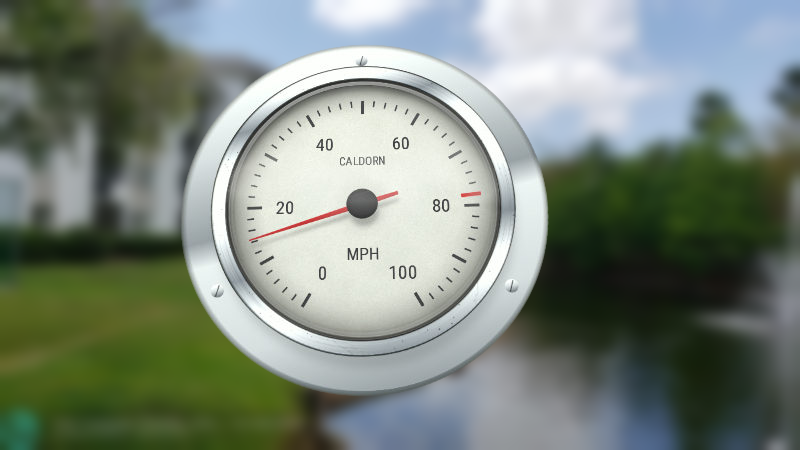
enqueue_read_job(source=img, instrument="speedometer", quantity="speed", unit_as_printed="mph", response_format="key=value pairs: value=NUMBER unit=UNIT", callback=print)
value=14 unit=mph
